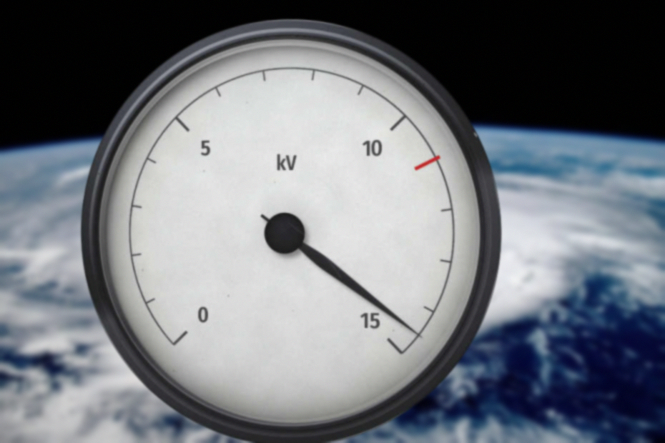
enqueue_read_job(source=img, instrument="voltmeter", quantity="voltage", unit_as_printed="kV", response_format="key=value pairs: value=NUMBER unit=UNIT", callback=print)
value=14.5 unit=kV
